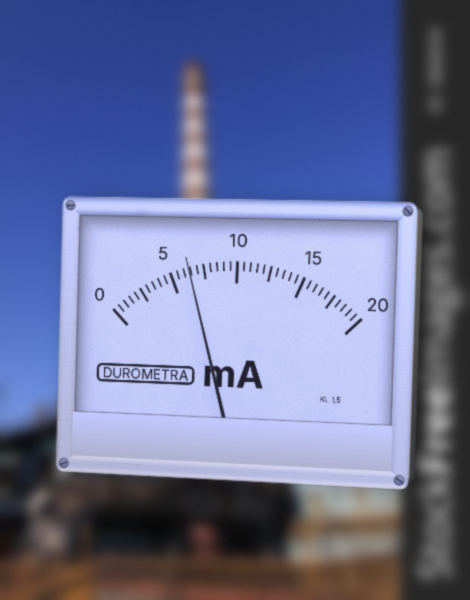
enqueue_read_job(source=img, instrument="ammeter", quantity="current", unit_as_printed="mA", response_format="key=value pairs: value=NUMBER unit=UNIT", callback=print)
value=6.5 unit=mA
